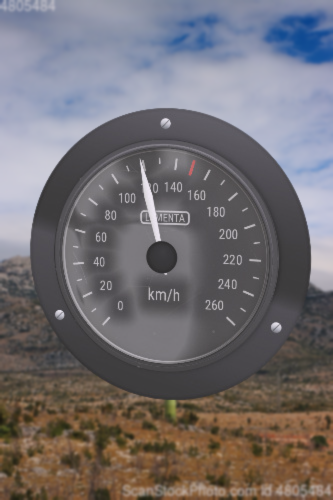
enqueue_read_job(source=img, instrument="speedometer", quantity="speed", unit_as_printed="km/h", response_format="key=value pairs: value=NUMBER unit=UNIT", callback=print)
value=120 unit=km/h
